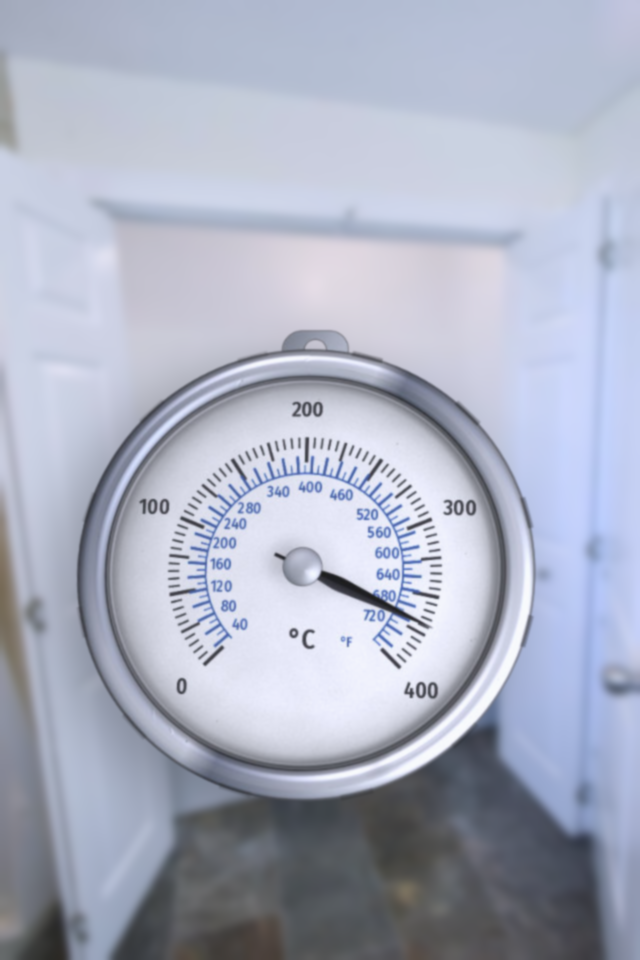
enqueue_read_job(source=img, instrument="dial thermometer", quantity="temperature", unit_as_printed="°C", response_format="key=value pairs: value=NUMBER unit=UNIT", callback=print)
value=370 unit=°C
